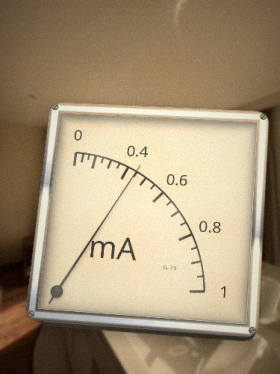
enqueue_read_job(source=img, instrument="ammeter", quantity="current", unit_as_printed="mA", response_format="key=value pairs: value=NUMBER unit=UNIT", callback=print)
value=0.45 unit=mA
